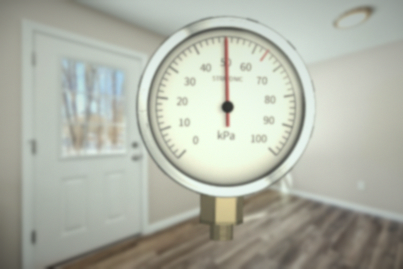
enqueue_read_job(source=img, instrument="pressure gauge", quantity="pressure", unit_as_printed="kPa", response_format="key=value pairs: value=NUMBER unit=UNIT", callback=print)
value=50 unit=kPa
